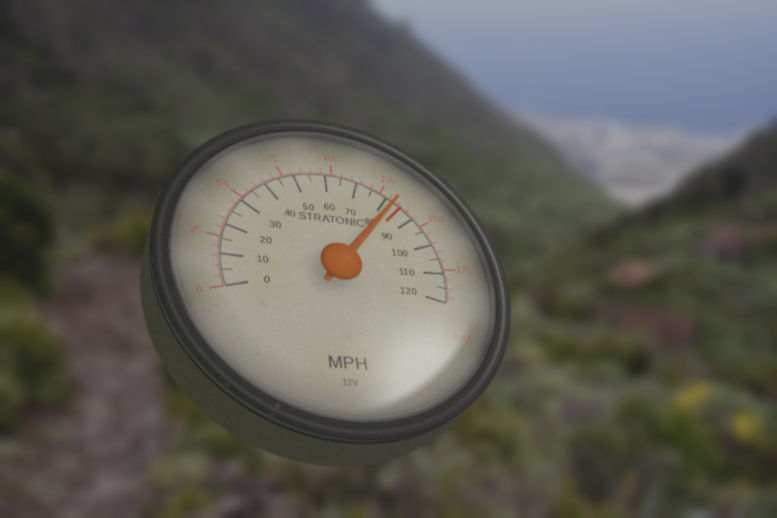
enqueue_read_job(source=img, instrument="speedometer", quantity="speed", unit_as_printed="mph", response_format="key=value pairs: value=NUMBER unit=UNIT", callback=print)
value=82.5 unit=mph
